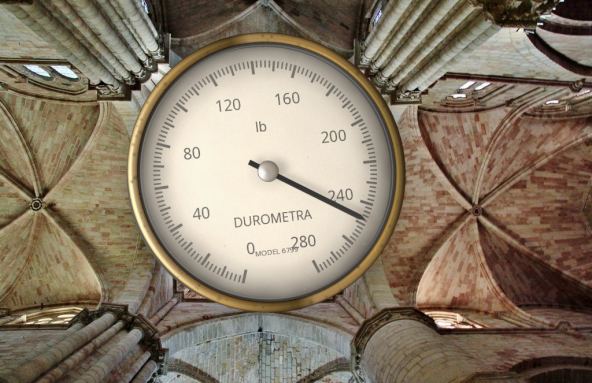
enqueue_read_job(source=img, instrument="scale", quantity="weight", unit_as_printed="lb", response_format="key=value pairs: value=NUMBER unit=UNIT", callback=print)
value=248 unit=lb
